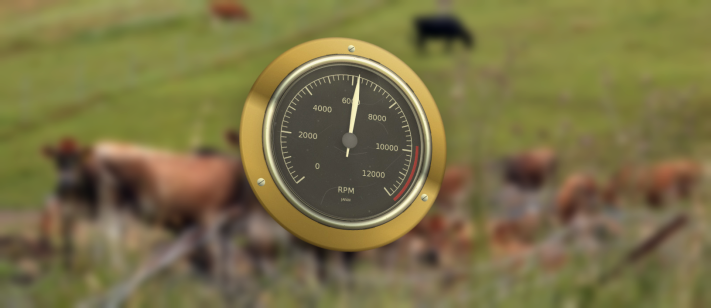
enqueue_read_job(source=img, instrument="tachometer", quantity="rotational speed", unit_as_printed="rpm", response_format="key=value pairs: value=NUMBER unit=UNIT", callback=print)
value=6200 unit=rpm
